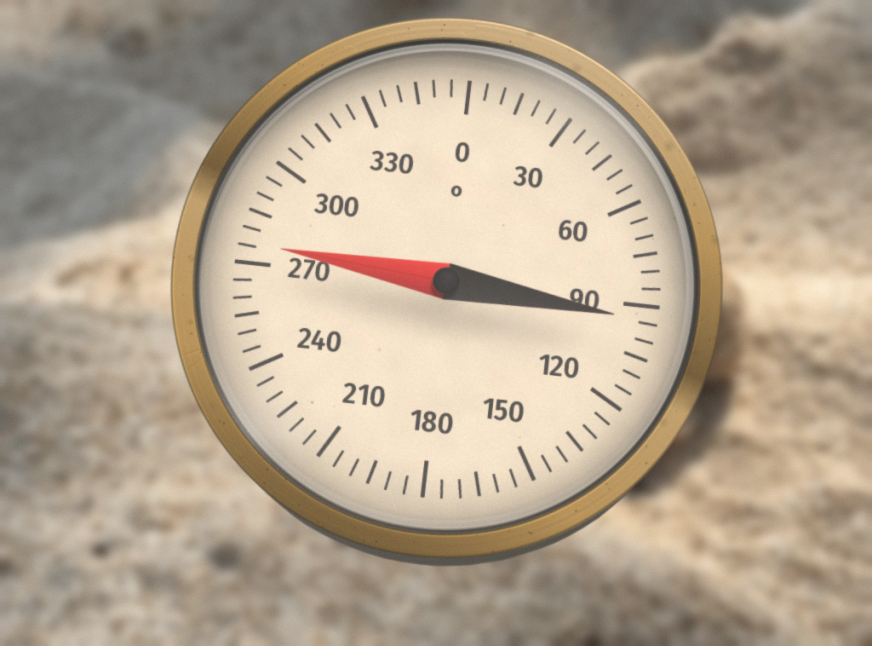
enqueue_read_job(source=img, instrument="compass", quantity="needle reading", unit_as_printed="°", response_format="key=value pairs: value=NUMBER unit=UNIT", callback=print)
value=275 unit=°
